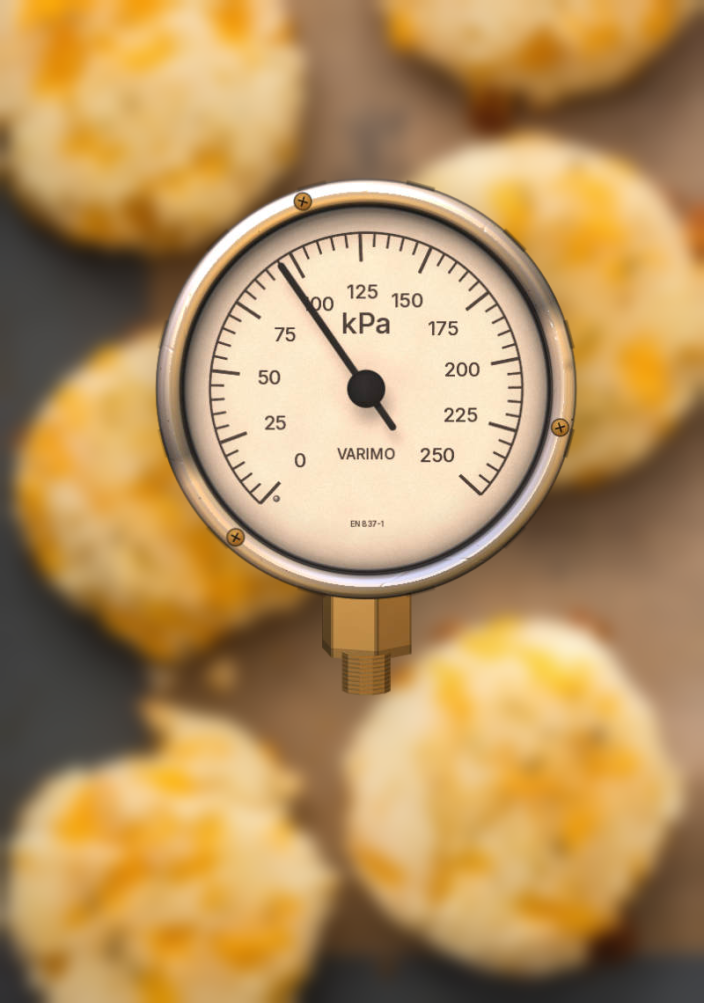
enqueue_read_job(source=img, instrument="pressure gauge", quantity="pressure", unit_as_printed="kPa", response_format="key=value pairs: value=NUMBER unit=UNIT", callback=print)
value=95 unit=kPa
